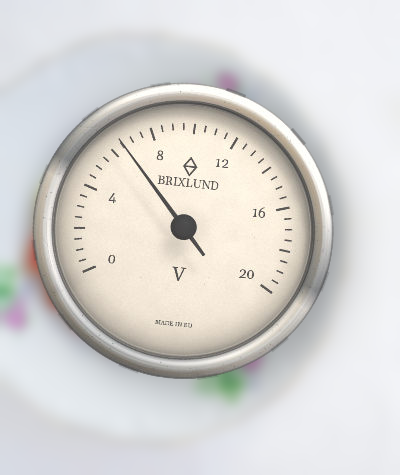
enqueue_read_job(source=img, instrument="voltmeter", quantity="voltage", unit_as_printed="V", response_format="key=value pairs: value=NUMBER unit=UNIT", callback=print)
value=6.5 unit=V
